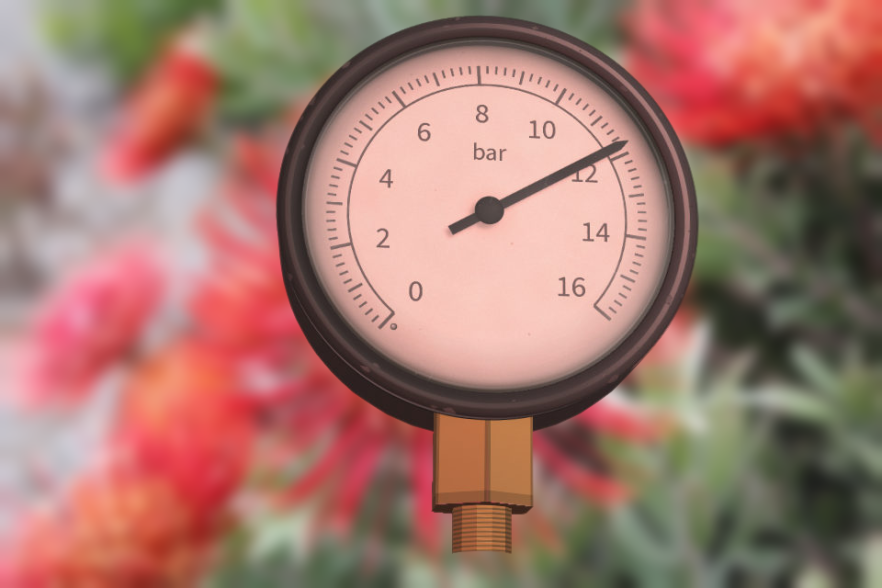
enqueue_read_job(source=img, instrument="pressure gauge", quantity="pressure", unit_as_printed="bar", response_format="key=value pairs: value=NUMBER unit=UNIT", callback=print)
value=11.8 unit=bar
